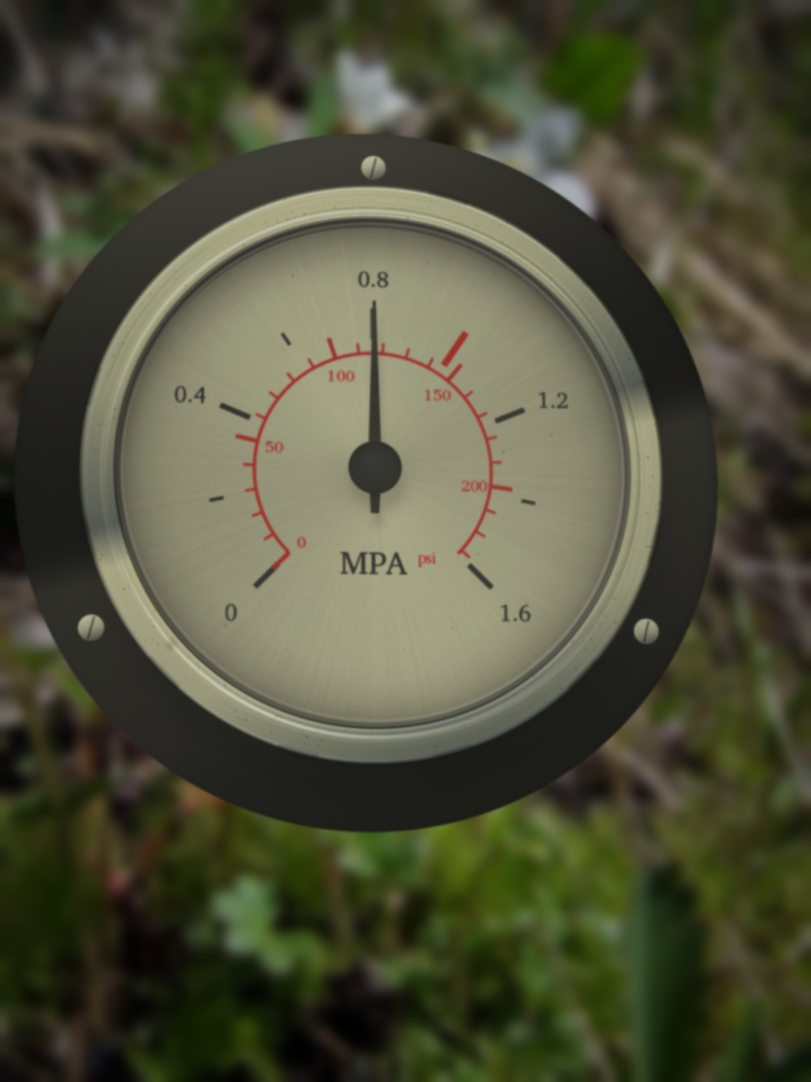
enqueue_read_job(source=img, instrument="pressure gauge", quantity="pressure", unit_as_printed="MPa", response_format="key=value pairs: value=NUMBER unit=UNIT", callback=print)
value=0.8 unit=MPa
